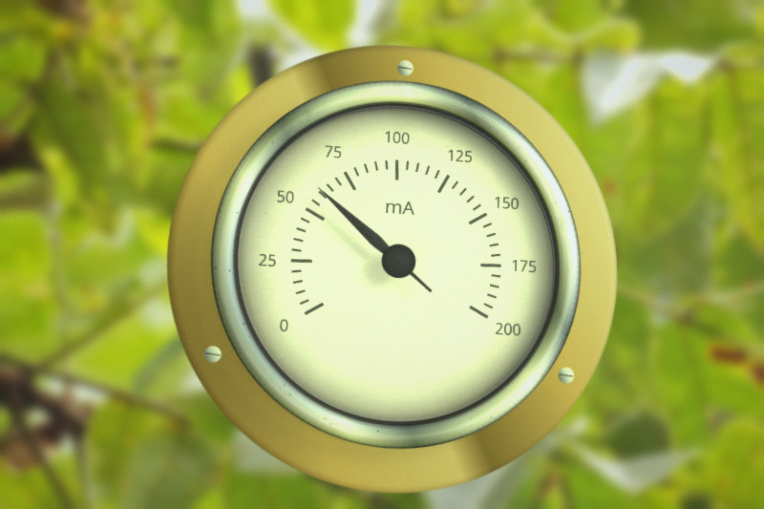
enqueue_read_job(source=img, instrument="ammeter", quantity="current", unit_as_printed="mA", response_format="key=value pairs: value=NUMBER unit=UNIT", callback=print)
value=60 unit=mA
